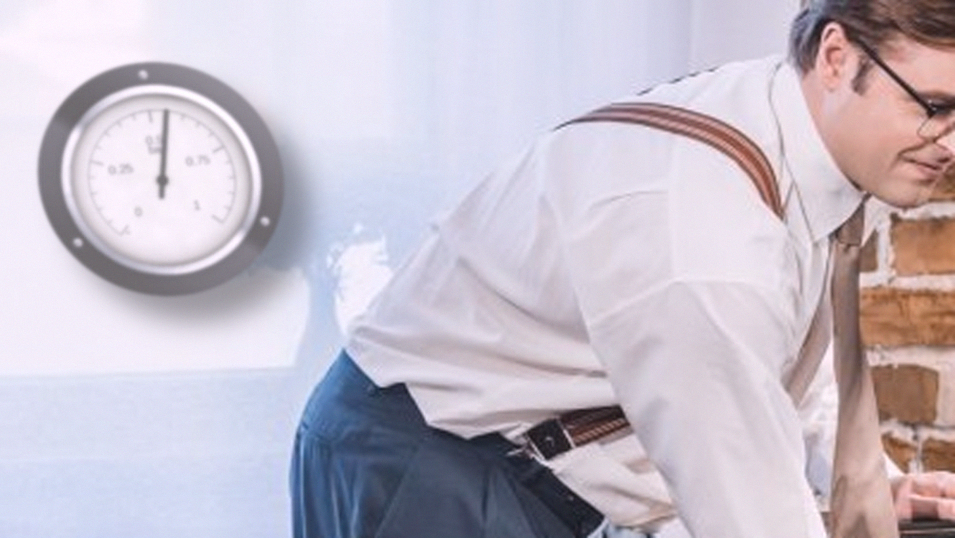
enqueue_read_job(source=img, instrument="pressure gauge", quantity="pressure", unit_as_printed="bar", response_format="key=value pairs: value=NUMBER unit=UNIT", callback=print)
value=0.55 unit=bar
